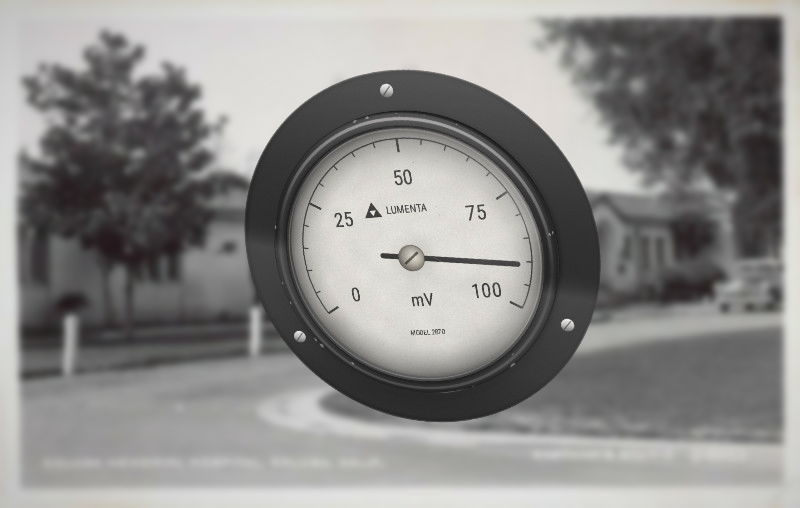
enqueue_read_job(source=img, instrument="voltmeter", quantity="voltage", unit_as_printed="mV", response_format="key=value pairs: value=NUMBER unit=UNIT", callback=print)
value=90 unit=mV
